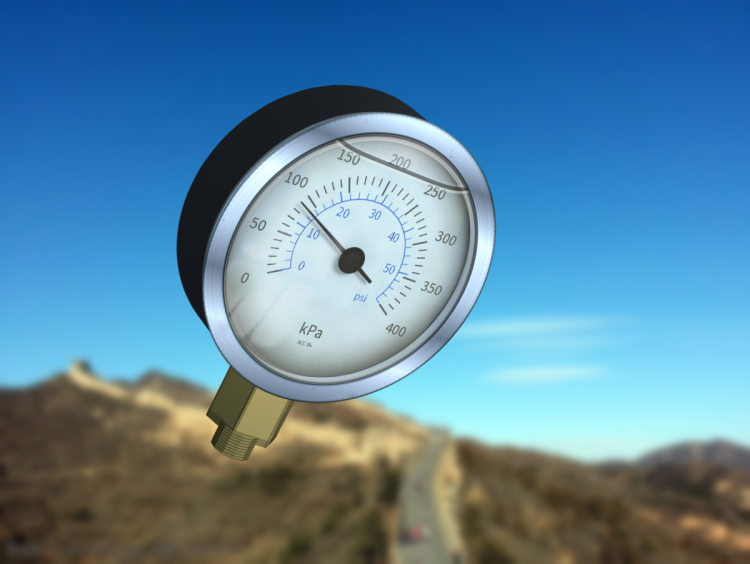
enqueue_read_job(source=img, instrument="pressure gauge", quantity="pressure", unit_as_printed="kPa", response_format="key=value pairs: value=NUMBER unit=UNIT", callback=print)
value=90 unit=kPa
